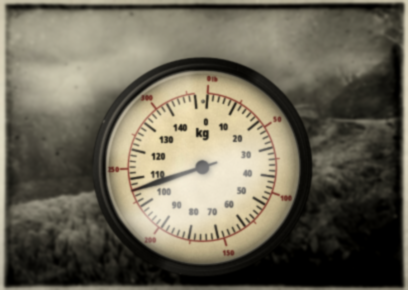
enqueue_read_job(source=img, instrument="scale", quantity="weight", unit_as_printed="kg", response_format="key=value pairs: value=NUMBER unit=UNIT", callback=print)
value=106 unit=kg
